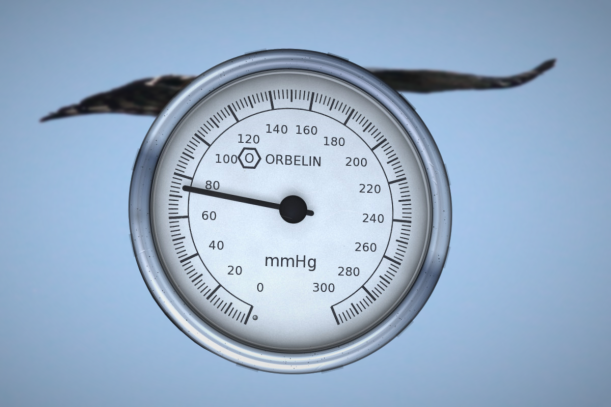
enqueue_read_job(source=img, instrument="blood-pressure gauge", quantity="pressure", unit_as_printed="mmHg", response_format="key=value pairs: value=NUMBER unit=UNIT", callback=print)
value=74 unit=mmHg
